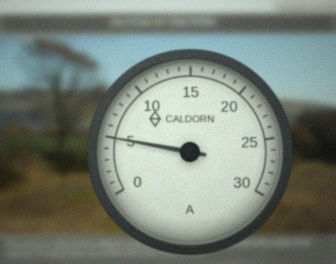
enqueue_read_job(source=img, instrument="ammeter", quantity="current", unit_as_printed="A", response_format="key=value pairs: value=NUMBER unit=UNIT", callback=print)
value=5 unit=A
